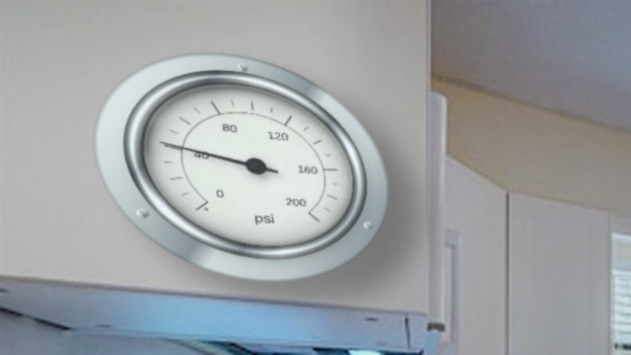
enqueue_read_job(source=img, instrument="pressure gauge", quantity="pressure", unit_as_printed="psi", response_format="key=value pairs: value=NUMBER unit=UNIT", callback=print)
value=40 unit=psi
